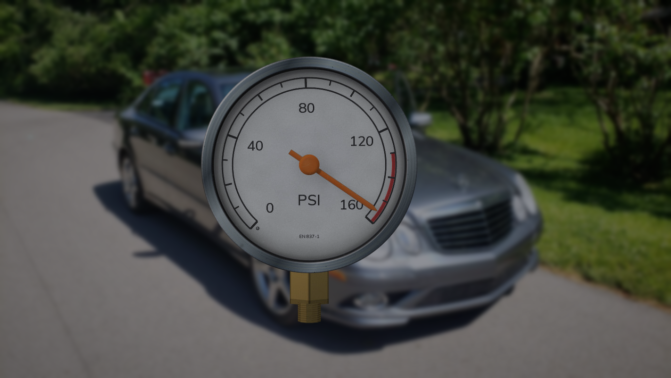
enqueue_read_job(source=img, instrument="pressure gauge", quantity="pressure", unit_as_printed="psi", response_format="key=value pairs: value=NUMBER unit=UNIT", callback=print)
value=155 unit=psi
